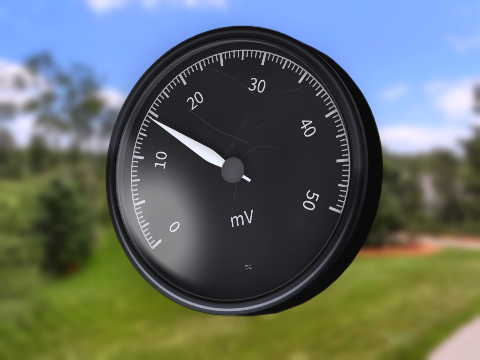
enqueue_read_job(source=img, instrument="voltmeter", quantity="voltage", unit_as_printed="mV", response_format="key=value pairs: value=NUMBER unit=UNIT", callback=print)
value=14.5 unit=mV
